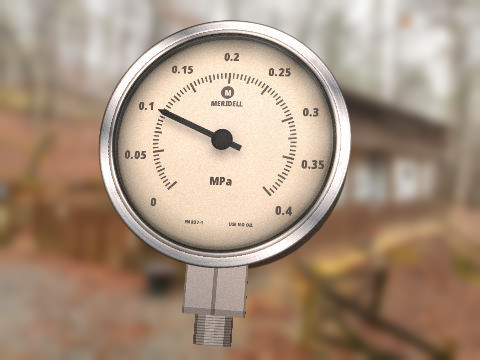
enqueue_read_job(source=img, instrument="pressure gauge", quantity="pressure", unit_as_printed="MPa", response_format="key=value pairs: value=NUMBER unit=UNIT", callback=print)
value=0.1 unit=MPa
